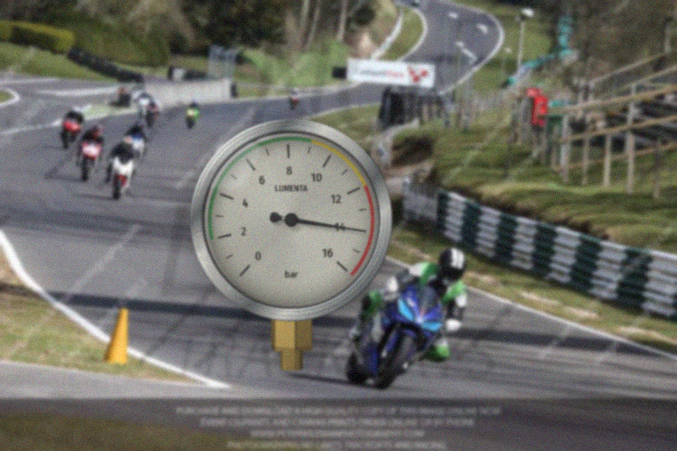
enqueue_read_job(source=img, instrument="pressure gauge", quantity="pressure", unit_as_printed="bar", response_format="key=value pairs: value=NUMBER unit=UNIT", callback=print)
value=14 unit=bar
